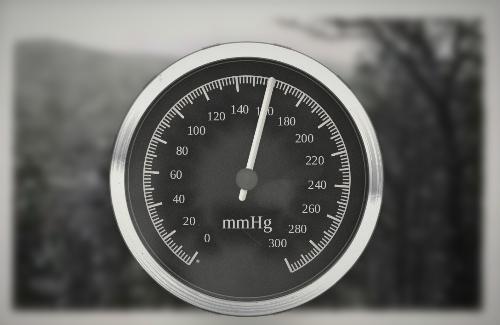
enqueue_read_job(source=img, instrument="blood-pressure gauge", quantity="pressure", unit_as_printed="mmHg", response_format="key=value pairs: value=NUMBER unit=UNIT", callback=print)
value=160 unit=mmHg
